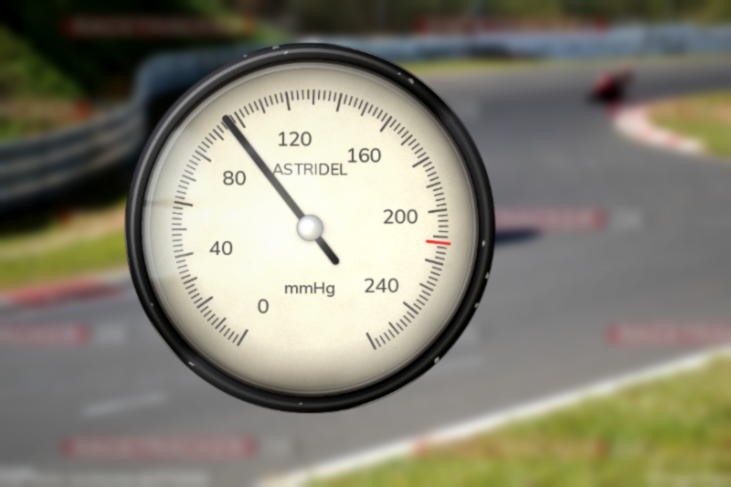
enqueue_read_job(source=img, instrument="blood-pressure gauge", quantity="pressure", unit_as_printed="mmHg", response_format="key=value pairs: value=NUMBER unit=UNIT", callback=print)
value=96 unit=mmHg
